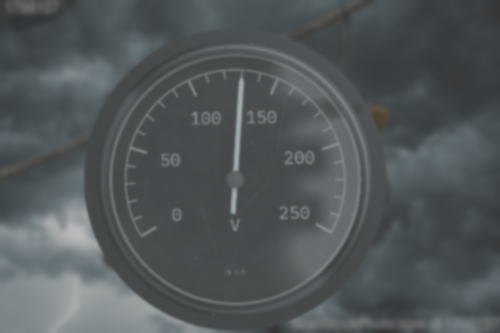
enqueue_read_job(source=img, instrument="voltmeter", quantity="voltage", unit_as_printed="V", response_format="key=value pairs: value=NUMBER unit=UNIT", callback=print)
value=130 unit=V
